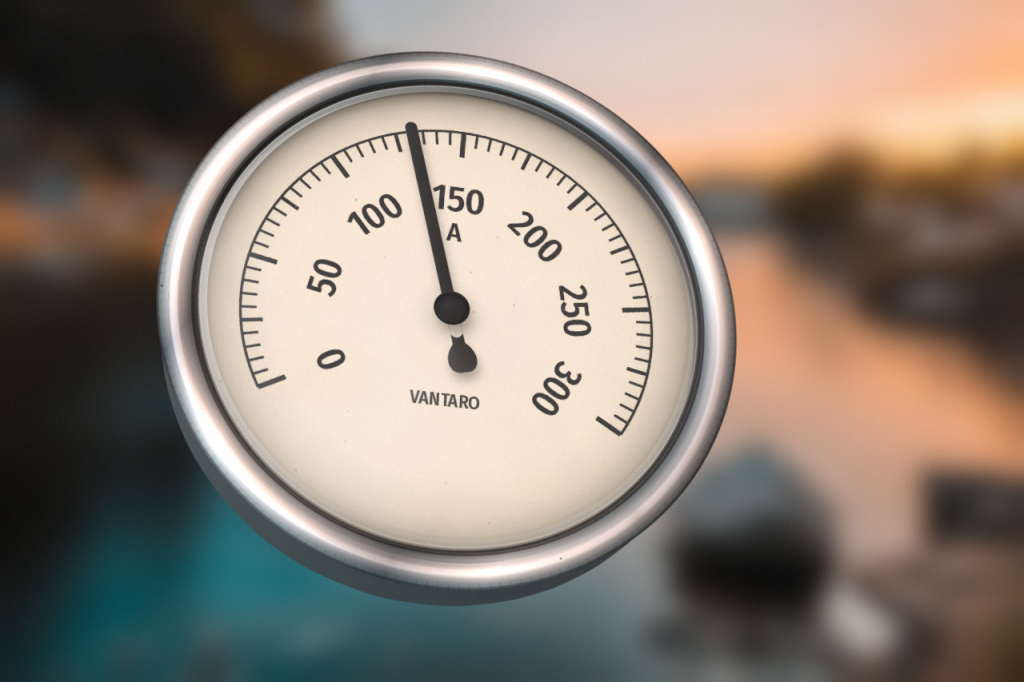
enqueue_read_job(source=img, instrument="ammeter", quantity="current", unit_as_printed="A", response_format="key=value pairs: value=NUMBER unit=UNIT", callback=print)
value=130 unit=A
